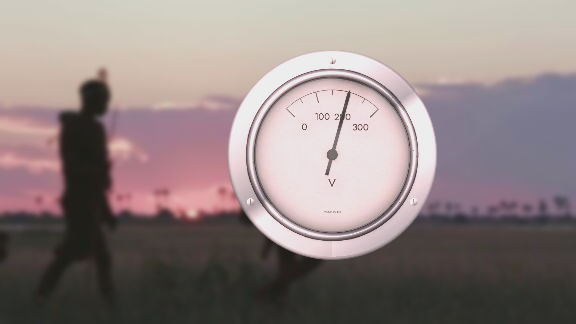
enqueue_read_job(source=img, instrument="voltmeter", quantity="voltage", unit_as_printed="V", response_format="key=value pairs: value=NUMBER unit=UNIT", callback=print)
value=200 unit=V
